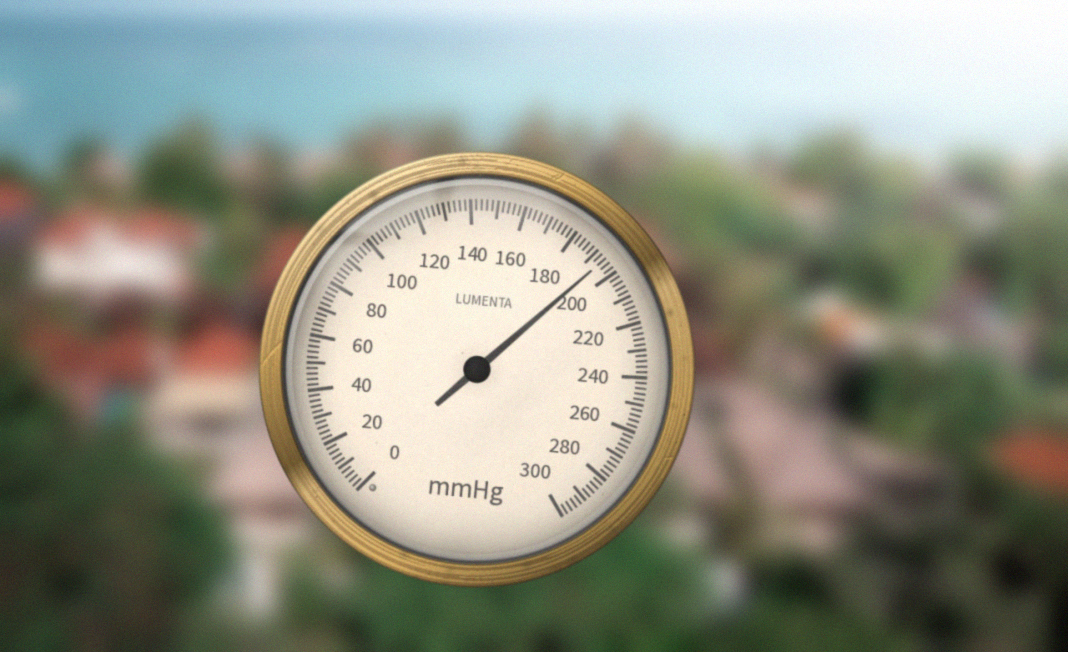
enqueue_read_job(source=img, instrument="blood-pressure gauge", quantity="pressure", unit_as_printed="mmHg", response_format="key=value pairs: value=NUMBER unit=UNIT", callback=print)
value=194 unit=mmHg
